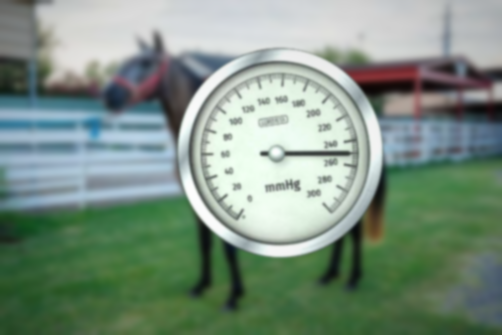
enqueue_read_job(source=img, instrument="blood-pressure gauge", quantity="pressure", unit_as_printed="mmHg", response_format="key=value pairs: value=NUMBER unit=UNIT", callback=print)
value=250 unit=mmHg
